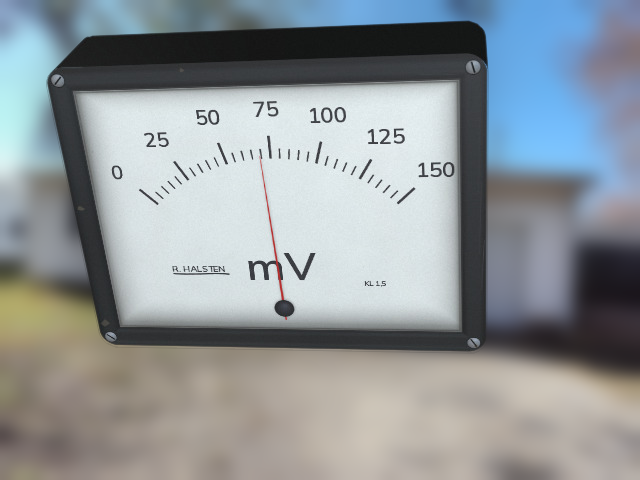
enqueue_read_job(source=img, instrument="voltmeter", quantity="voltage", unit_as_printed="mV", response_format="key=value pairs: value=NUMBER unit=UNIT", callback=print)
value=70 unit=mV
